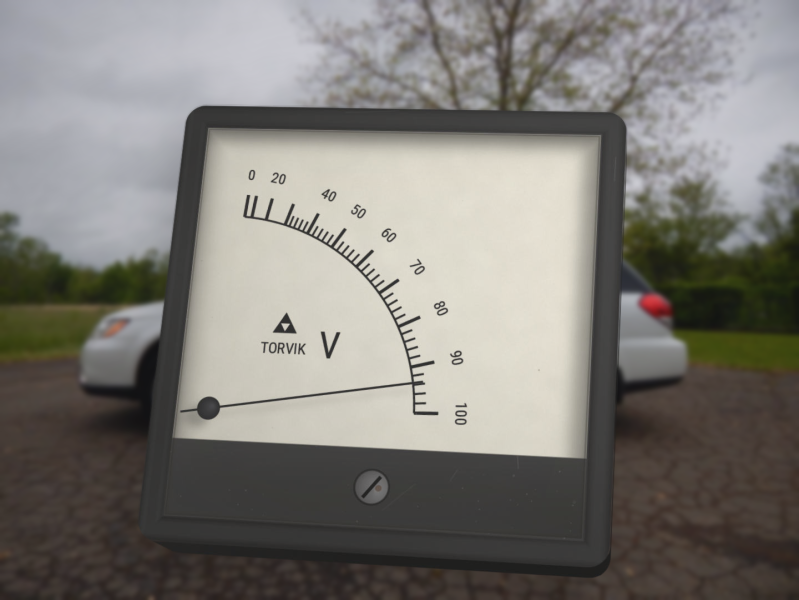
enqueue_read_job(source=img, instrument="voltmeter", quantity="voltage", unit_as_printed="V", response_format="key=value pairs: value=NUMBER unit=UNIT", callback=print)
value=94 unit=V
